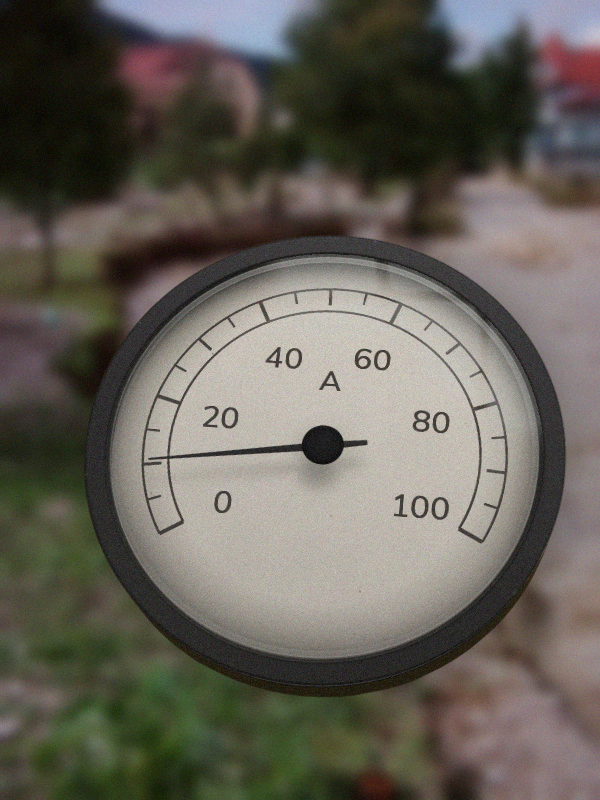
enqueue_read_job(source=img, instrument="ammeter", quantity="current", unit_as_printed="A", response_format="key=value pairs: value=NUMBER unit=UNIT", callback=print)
value=10 unit=A
